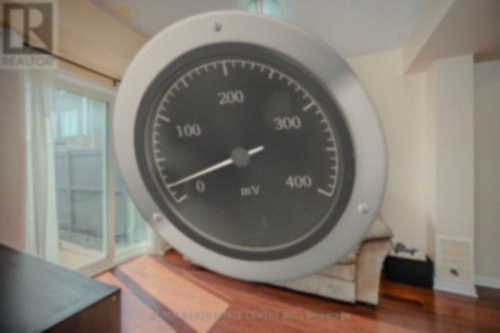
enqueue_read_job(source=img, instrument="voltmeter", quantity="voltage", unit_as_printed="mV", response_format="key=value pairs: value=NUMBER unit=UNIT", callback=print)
value=20 unit=mV
